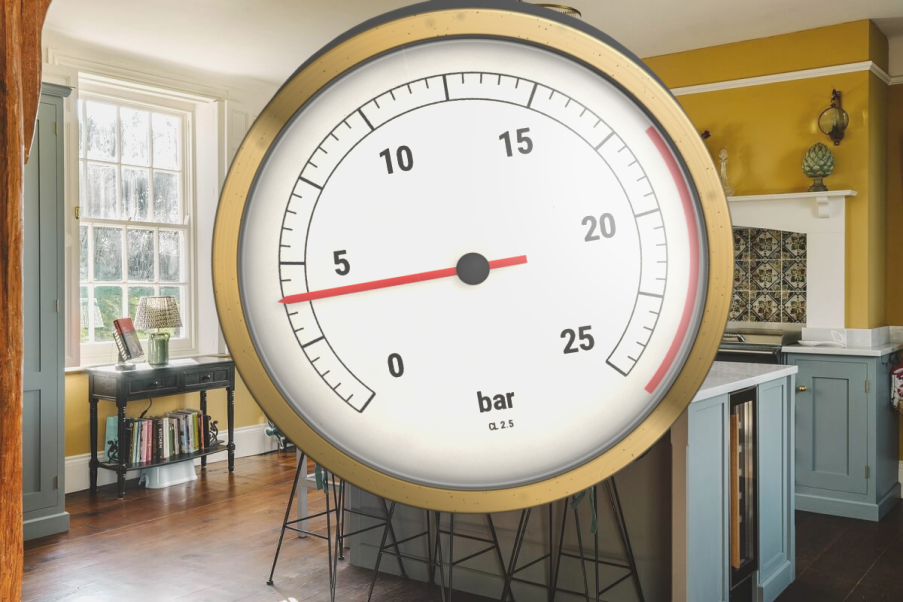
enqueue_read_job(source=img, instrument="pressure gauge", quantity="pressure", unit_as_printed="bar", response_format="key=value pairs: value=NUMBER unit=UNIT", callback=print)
value=4 unit=bar
